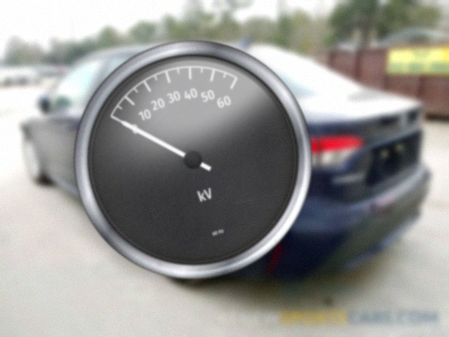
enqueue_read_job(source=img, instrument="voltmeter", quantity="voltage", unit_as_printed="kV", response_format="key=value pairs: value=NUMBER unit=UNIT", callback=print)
value=0 unit=kV
